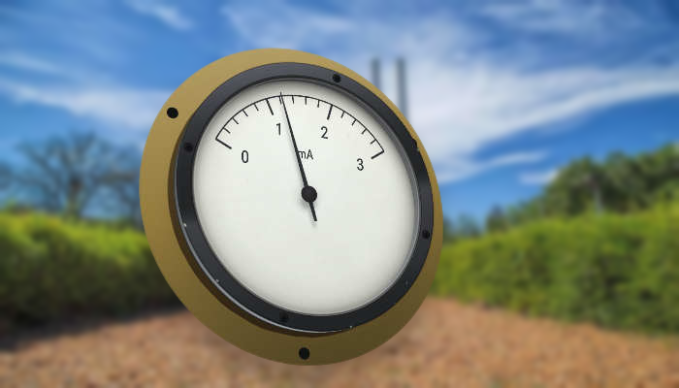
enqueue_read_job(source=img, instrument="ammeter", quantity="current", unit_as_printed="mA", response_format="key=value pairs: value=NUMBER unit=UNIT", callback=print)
value=1.2 unit=mA
